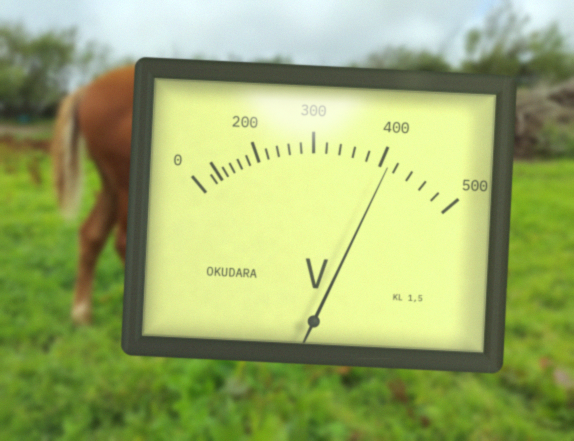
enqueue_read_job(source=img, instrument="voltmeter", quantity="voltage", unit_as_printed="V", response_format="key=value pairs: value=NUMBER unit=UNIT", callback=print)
value=410 unit=V
